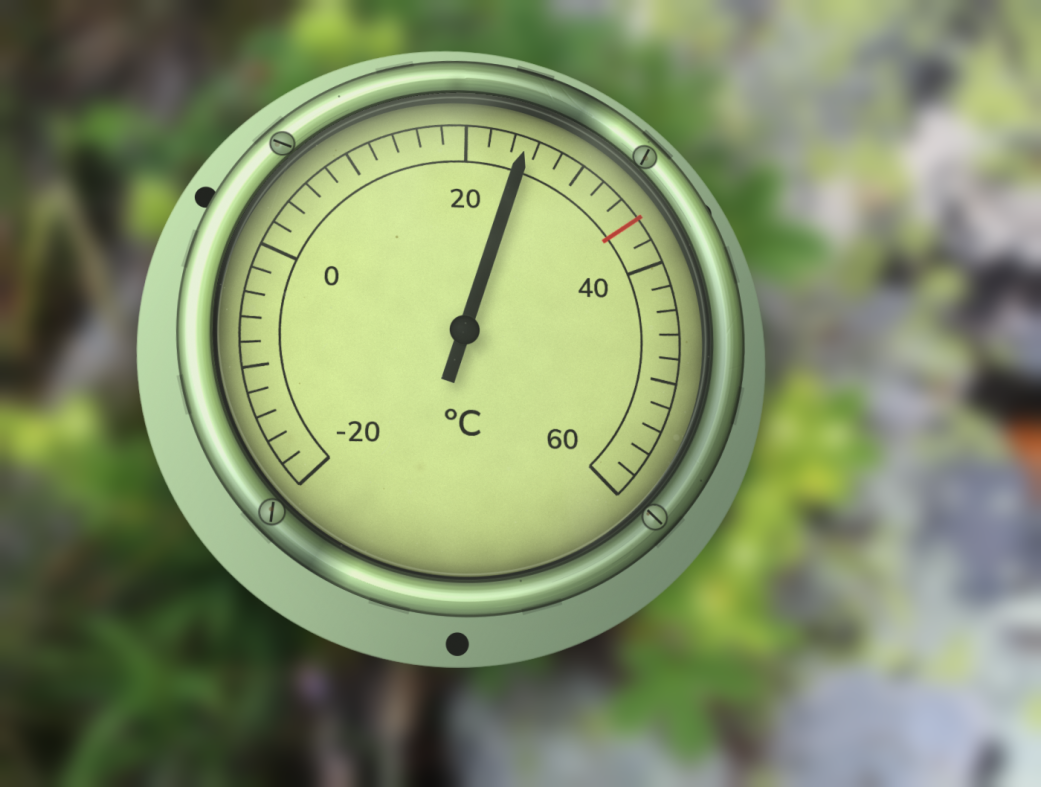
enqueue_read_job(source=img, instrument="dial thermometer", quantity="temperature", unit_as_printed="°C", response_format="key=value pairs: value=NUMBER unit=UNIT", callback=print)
value=25 unit=°C
